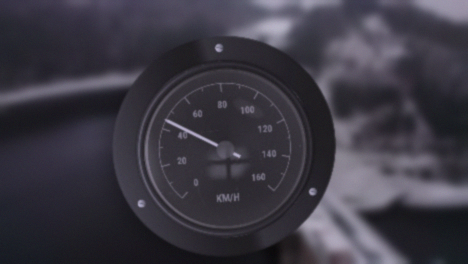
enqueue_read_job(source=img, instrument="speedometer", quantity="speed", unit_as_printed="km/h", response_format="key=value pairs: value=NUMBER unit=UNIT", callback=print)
value=45 unit=km/h
